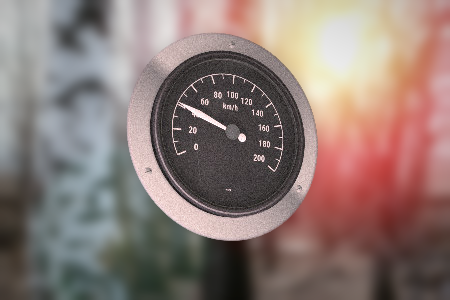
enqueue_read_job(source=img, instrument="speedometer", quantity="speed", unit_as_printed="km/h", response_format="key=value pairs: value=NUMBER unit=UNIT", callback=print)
value=40 unit=km/h
